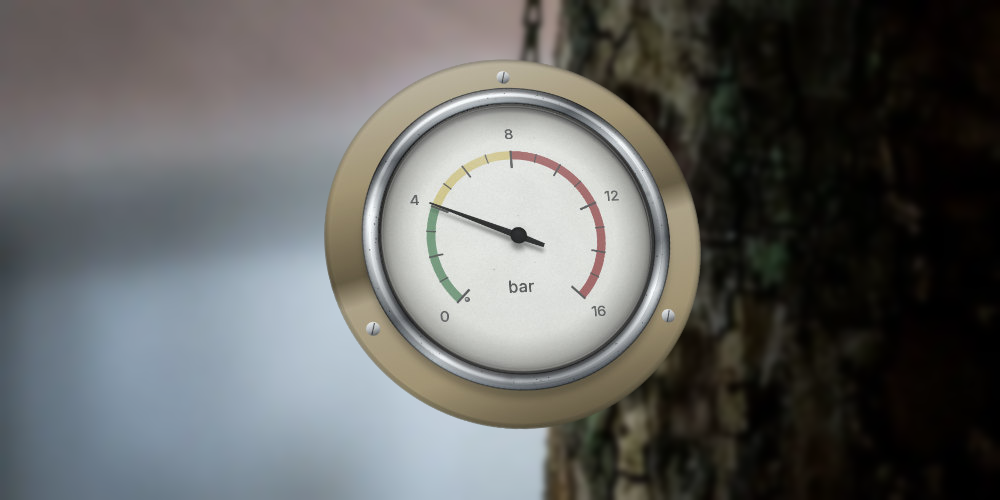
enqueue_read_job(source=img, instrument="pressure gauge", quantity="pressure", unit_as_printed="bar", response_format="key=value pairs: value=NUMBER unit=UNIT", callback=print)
value=4 unit=bar
